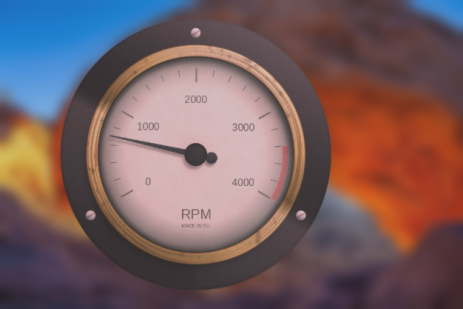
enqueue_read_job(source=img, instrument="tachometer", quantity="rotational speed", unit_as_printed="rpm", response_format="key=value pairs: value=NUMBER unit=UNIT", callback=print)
value=700 unit=rpm
